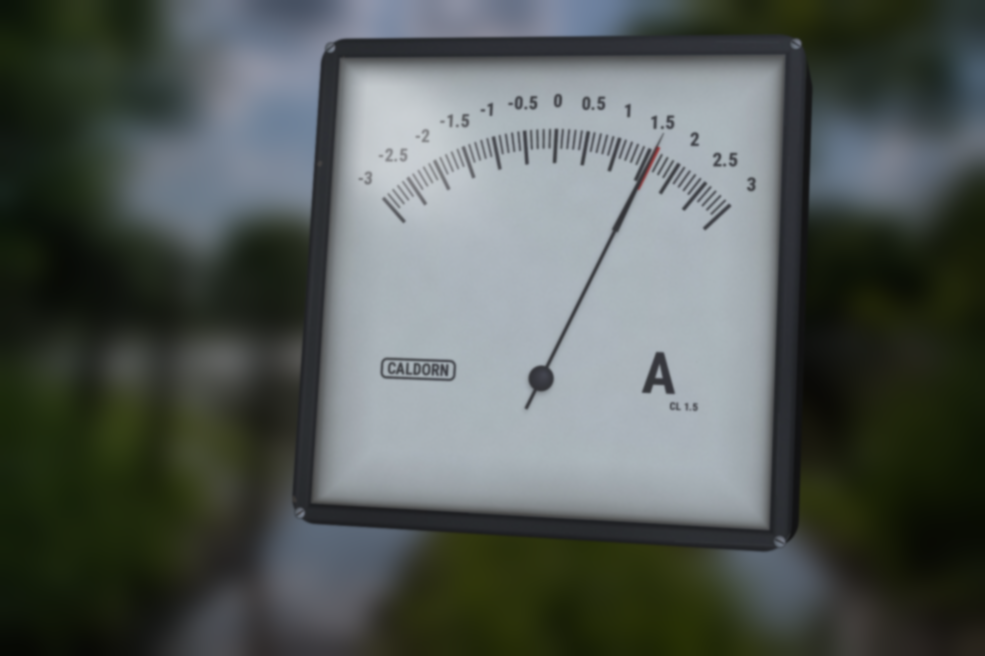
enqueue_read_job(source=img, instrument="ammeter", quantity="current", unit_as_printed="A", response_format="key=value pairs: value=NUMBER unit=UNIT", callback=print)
value=1.6 unit=A
